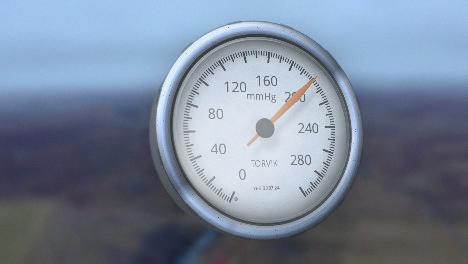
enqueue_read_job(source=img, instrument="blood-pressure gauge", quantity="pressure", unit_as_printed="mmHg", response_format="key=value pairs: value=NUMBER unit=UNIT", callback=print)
value=200 unit=mmHg
